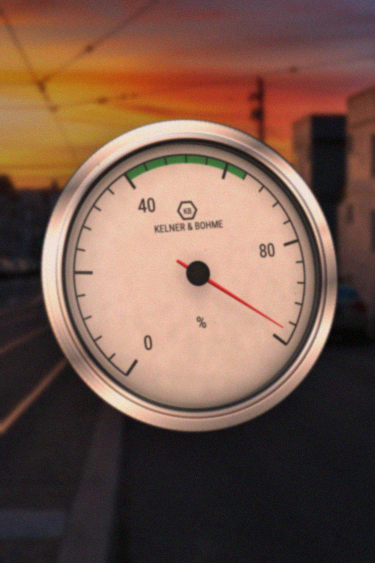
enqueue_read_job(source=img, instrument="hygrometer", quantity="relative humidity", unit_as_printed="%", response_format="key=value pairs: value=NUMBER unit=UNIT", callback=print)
value=98 unit=%
